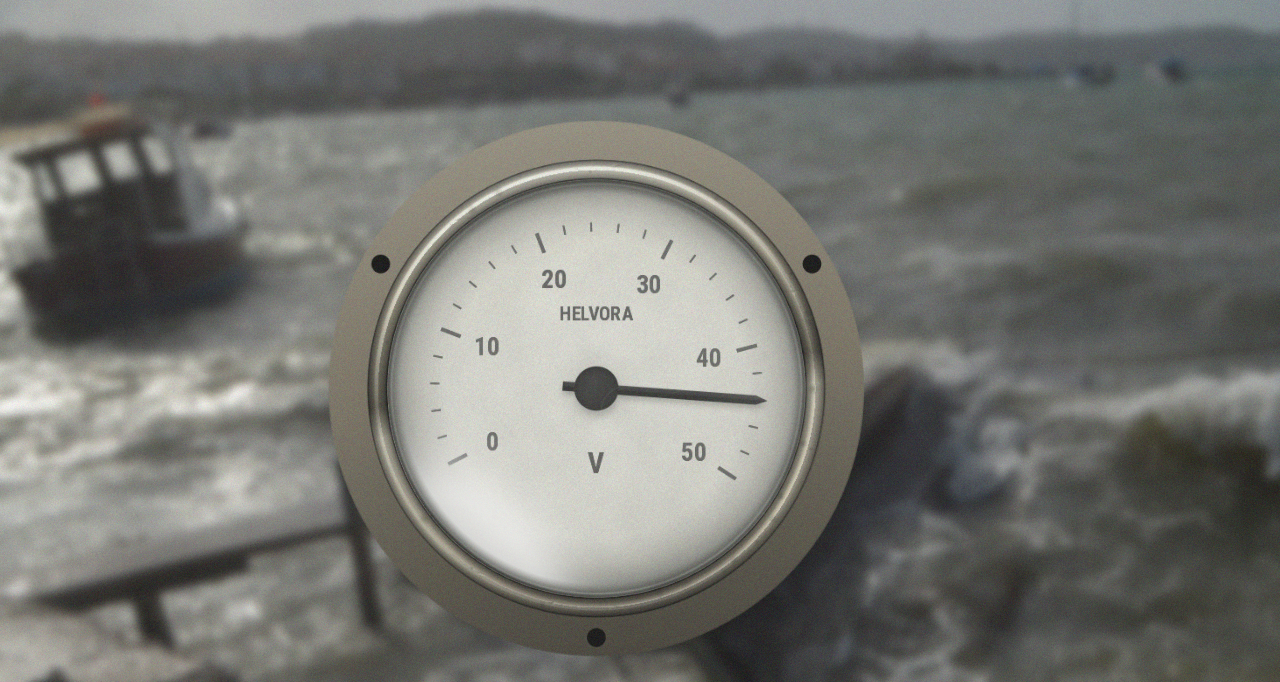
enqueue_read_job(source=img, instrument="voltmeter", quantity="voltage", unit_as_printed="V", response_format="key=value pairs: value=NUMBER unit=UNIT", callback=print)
value=44 unit=V
